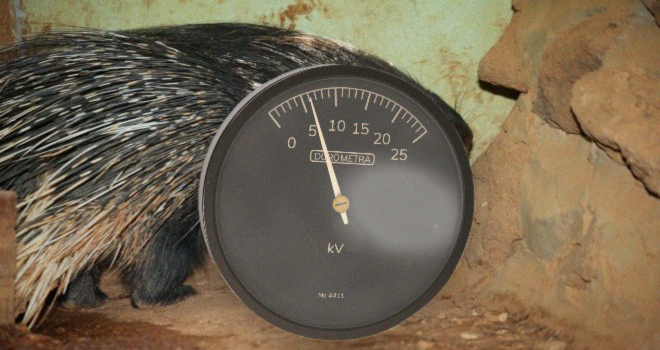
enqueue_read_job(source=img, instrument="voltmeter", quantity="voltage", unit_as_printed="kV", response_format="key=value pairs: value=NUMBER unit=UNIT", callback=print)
value=6 unit=kV
